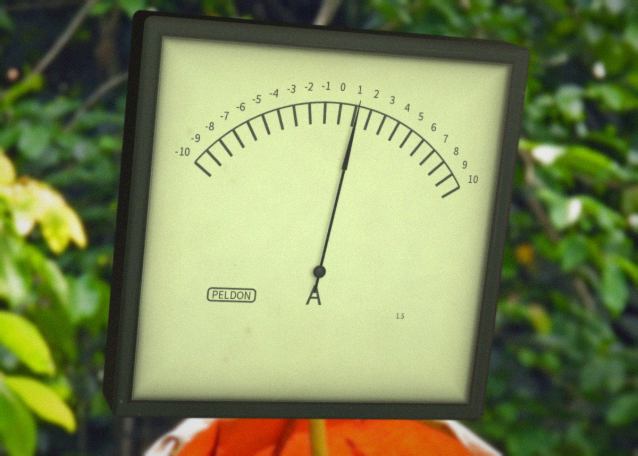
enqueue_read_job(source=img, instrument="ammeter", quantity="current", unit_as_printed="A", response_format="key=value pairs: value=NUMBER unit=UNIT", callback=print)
value=1 unit=A
